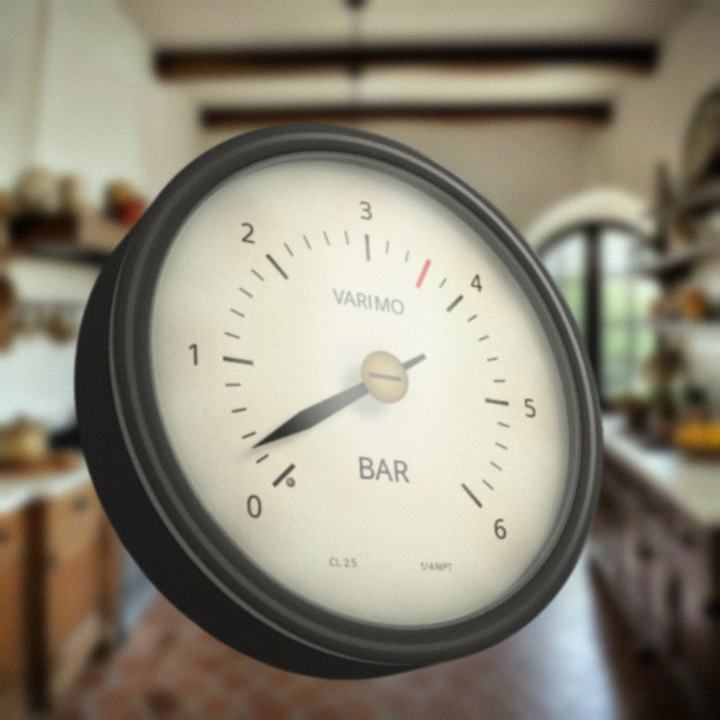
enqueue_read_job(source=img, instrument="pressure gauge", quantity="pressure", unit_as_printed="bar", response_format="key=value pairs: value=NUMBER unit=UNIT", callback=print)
value=0.3 unit=bar
